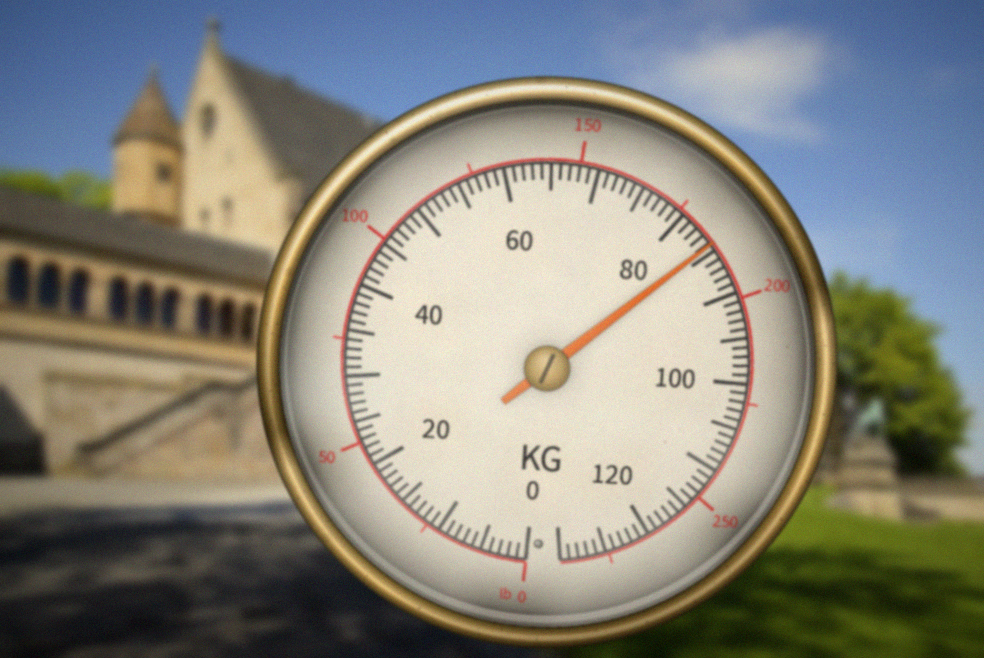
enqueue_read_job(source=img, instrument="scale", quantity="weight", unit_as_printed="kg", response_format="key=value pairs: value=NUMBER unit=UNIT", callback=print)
value=84 unit=kg
